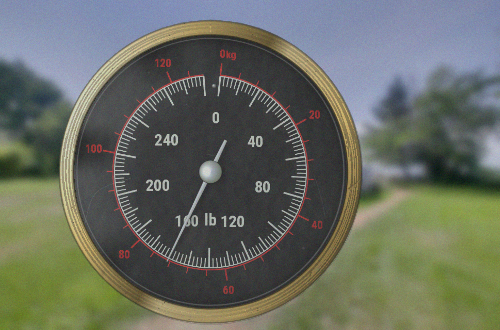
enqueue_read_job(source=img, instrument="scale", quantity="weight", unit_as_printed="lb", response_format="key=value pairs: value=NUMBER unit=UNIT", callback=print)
value=160 unit=lb
